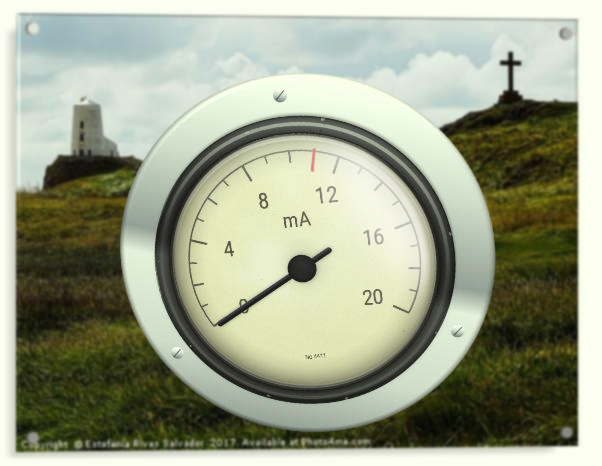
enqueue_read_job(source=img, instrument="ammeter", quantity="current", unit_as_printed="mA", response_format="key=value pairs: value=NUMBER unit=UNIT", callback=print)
value=0 unit=mA
